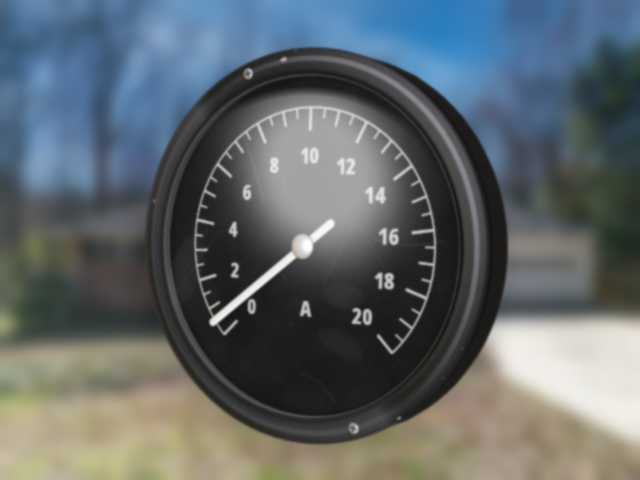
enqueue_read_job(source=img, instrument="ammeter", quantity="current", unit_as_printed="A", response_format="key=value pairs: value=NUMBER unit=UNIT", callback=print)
value=0.5 unit=A
